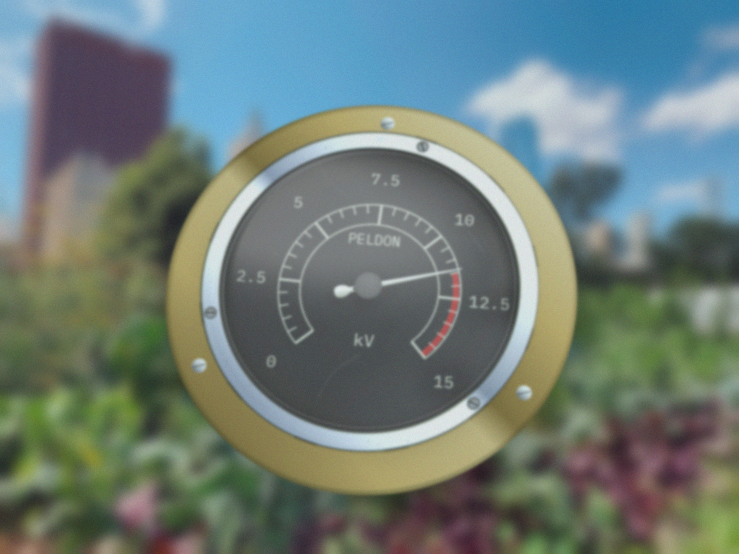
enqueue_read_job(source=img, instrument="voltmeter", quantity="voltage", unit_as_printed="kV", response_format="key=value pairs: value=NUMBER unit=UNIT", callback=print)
value=11.5 unit=kV
